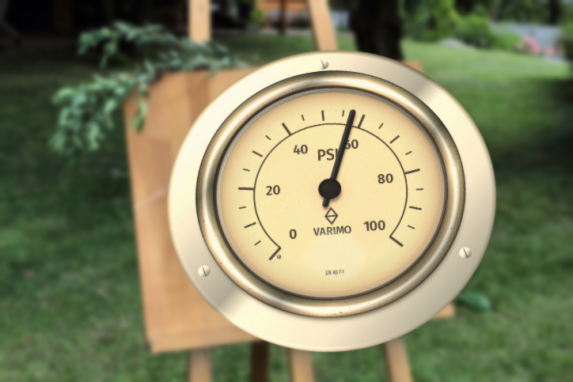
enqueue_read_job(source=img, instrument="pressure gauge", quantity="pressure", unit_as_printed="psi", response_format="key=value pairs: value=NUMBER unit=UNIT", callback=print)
value=57.5 unit=psi
